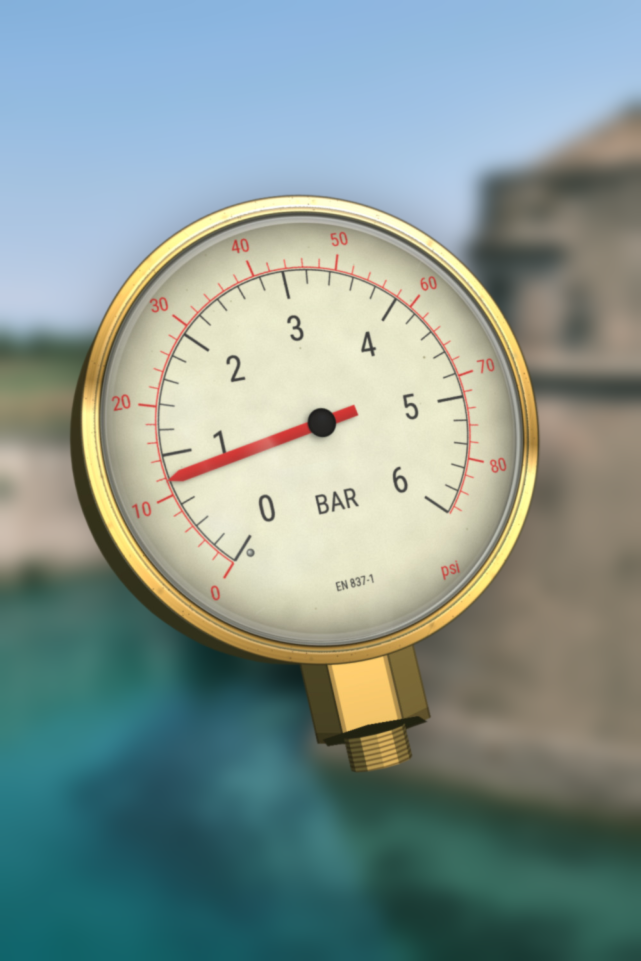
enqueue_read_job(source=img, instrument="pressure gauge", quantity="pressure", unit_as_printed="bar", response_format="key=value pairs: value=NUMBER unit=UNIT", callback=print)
value=0.8 unit=bar
